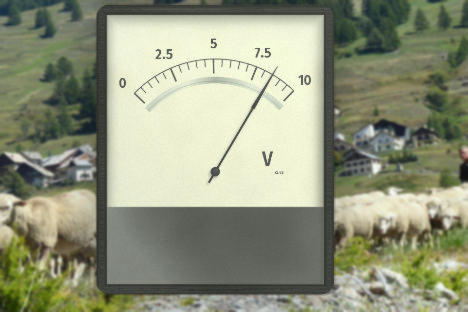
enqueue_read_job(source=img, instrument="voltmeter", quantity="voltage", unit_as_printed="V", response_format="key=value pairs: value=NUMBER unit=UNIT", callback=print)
value=8.5 unit=V
